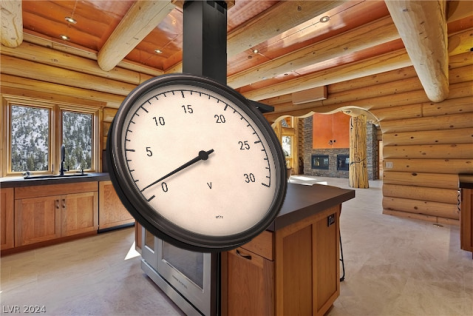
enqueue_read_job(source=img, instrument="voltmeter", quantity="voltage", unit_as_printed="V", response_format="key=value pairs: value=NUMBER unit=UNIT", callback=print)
value=1 unit=V
